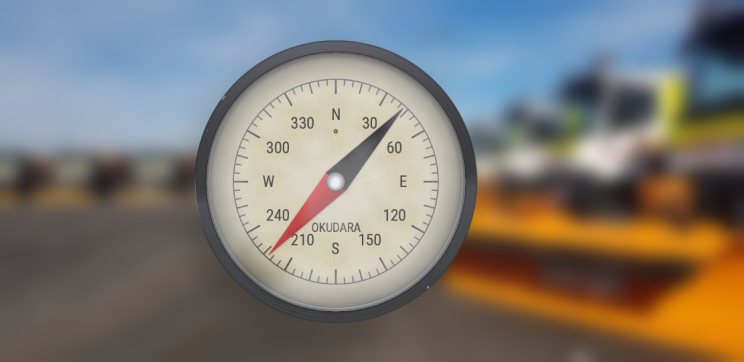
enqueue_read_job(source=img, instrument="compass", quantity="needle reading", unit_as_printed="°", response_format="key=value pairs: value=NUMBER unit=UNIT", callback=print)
value=222.5 unit=°
